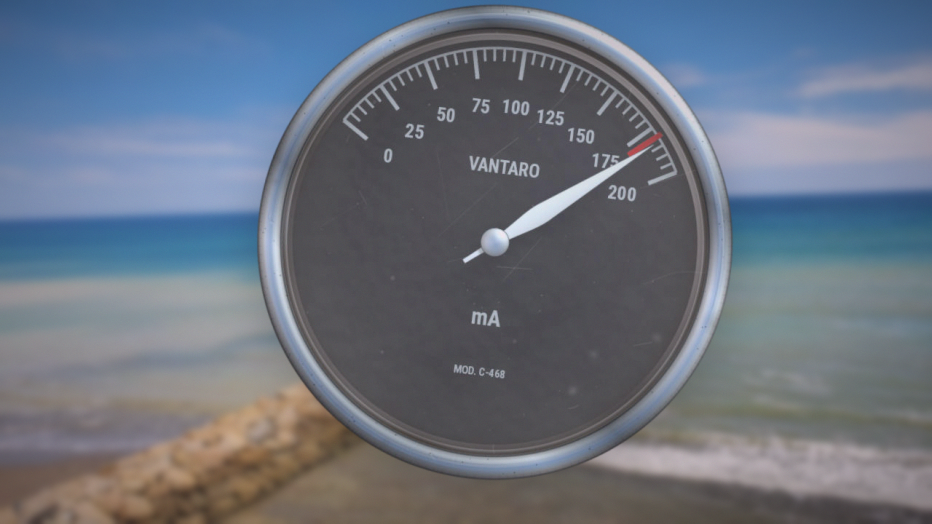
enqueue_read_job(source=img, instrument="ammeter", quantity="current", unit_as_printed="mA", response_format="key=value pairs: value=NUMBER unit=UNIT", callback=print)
value=182.5 unit=mA
